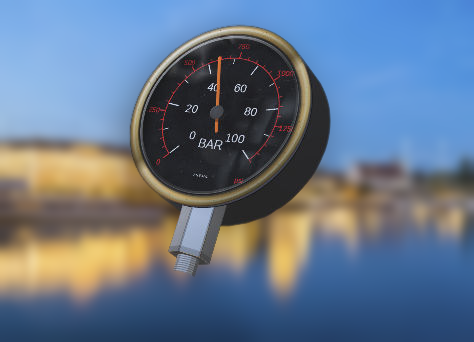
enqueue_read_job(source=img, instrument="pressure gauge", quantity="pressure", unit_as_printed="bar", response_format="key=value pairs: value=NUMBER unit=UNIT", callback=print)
value=45 unit=bar
